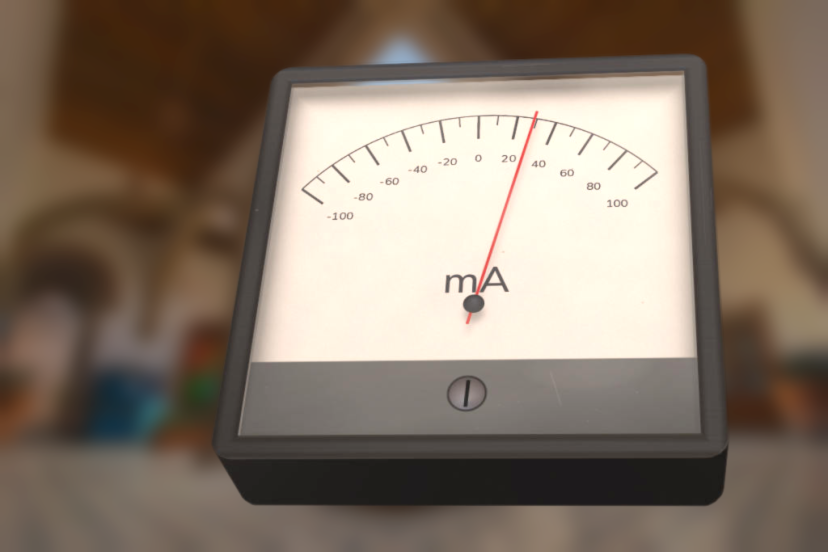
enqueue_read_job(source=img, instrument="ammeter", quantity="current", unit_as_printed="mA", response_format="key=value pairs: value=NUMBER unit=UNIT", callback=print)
value=30 unit=mA
